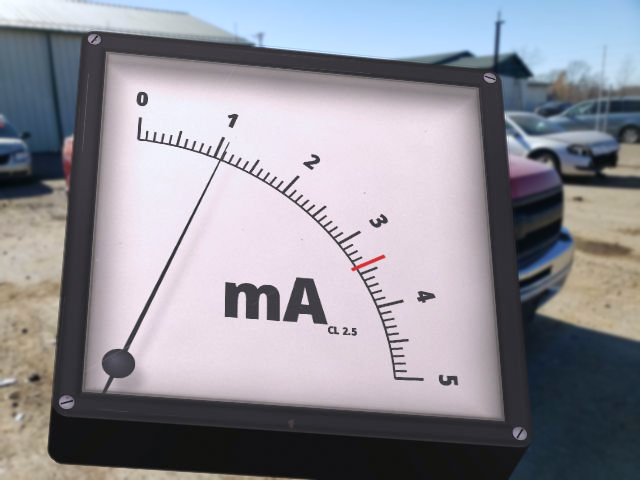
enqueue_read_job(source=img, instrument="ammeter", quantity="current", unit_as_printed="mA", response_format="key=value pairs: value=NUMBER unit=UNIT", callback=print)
value=1.1 unit=mA
